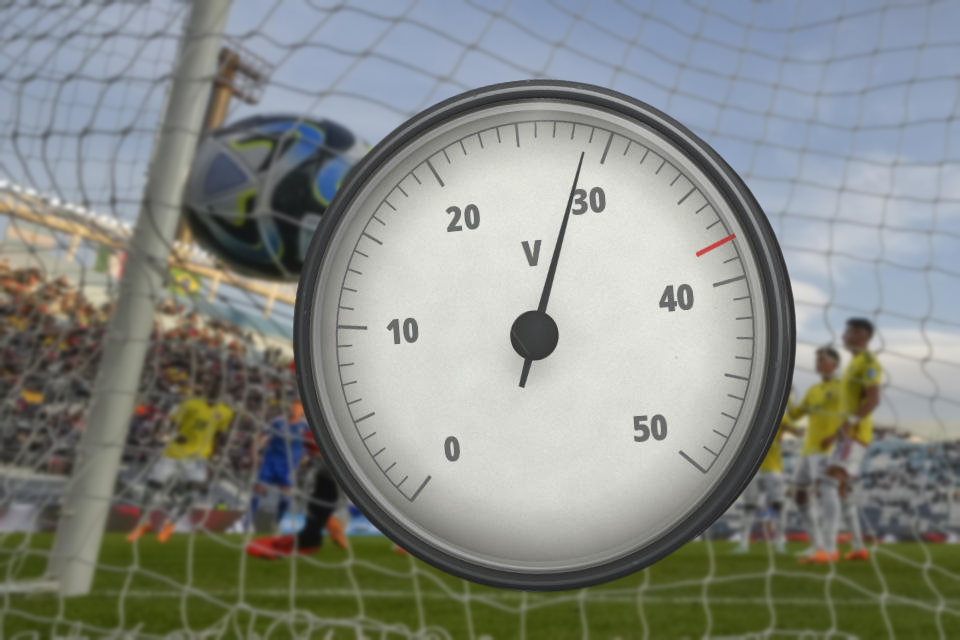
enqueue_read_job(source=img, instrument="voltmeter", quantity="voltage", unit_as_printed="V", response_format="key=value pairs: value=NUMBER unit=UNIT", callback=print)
value=29 unit=V
